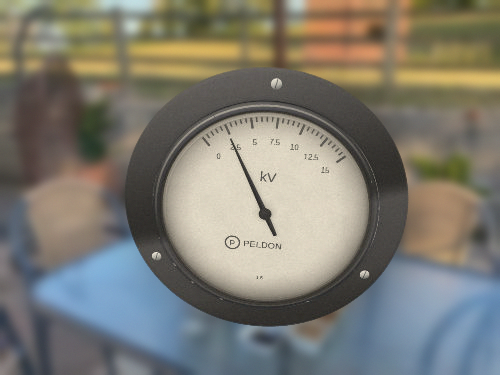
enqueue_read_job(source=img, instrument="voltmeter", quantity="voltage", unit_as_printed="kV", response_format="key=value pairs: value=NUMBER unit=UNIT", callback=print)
value=2.5 unit=kV
